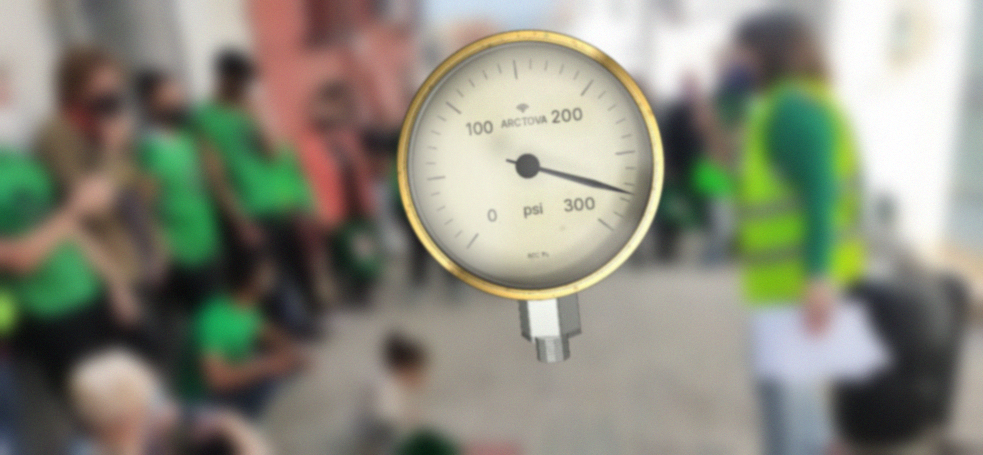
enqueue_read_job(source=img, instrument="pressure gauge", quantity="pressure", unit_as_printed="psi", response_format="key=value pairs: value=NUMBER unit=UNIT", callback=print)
value=275 unit=psi
